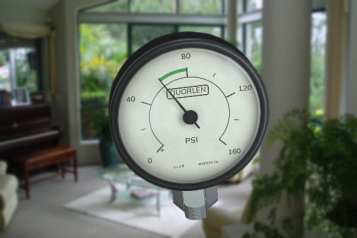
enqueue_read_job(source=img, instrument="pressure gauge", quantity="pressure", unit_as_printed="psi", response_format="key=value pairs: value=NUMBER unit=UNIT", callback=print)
value=60 unit=psi
